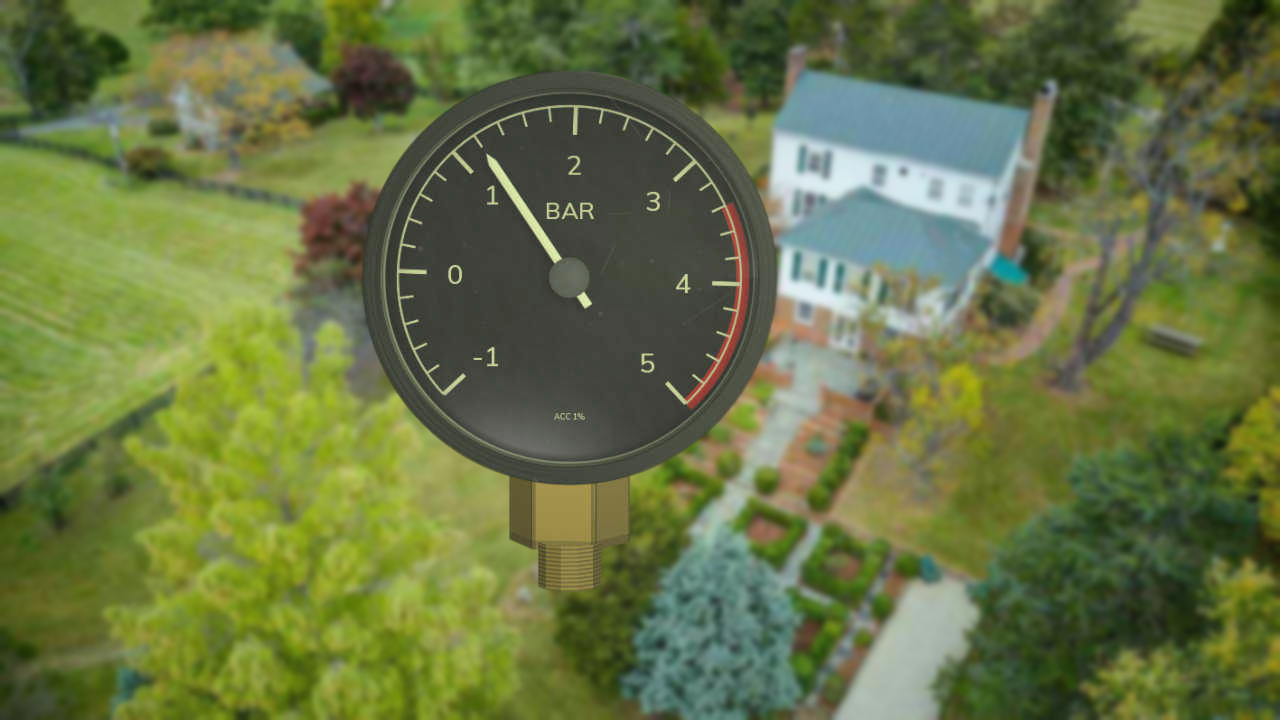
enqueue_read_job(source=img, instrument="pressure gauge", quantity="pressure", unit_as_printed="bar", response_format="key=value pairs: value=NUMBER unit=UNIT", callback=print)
value=1.2 unit=bar
